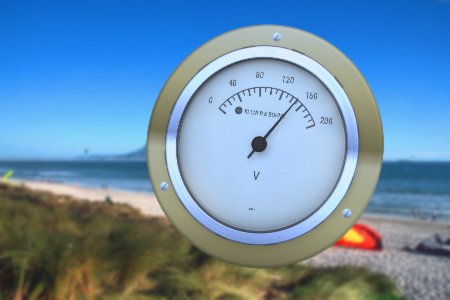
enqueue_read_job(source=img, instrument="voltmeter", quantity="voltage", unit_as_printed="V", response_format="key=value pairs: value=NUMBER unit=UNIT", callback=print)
value=150 unit=V
